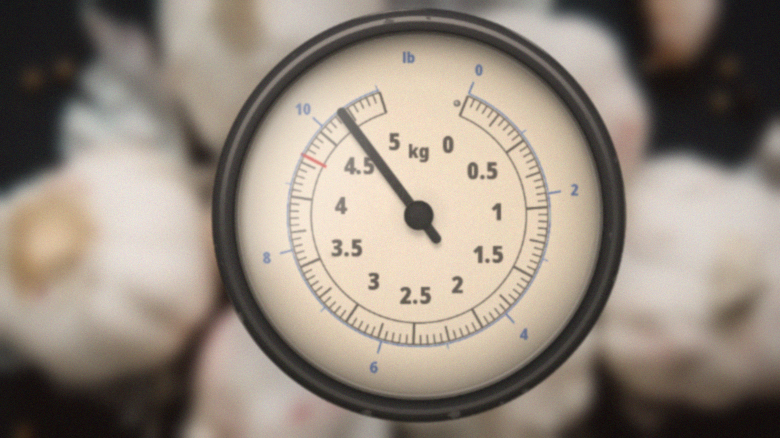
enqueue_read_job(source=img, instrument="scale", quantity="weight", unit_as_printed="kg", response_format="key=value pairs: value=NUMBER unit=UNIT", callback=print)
value=4.7 unit=kg
